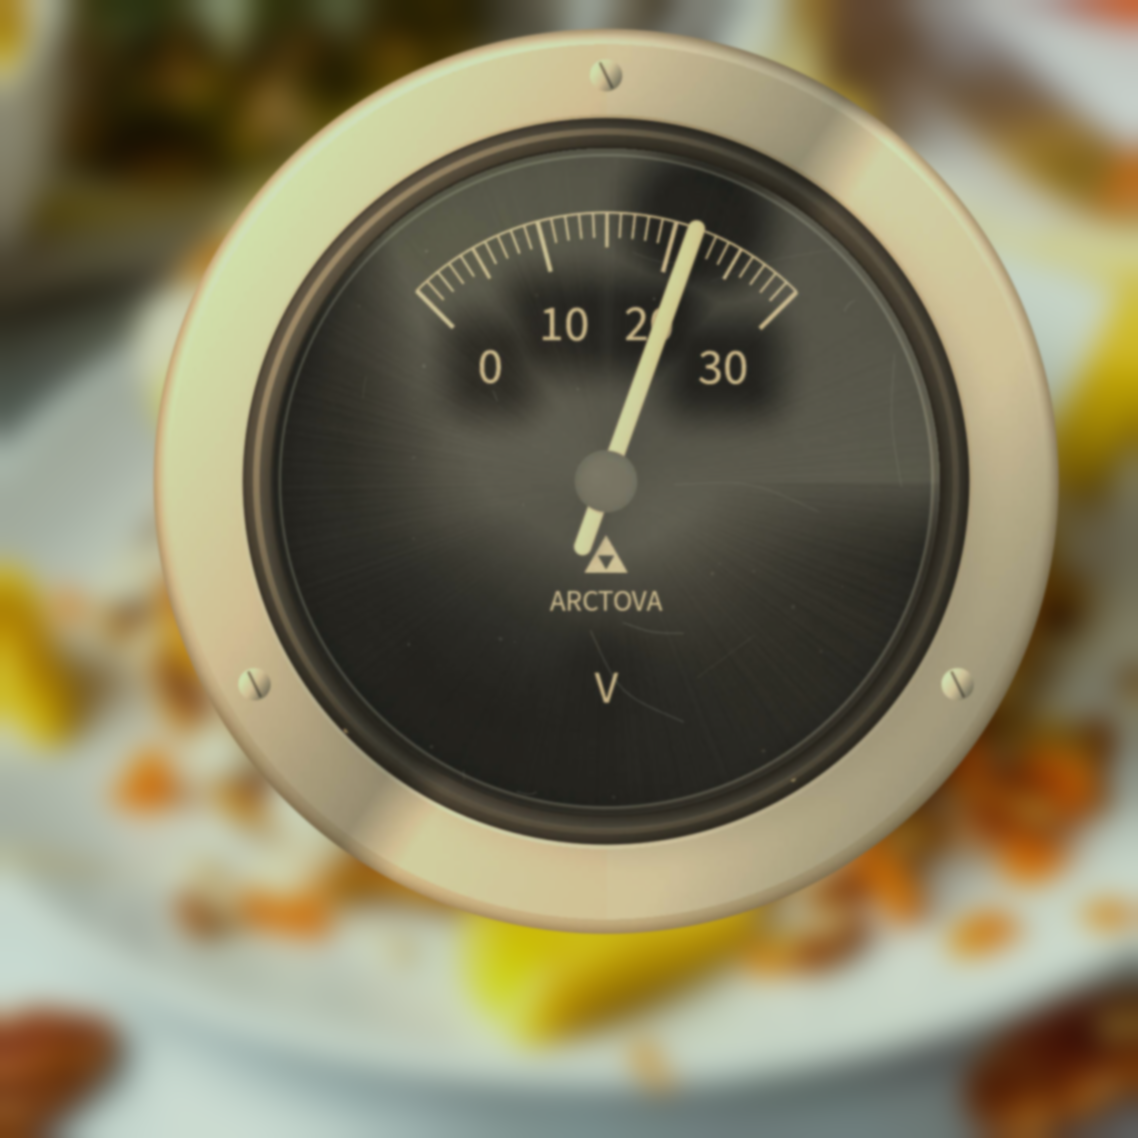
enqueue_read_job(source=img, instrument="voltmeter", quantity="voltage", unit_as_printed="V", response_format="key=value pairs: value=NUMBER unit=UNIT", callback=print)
value=21.5 unit=V
